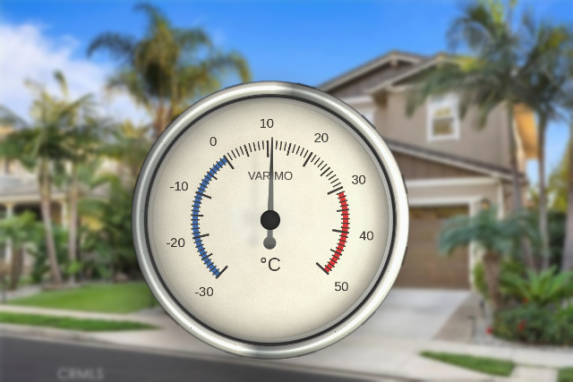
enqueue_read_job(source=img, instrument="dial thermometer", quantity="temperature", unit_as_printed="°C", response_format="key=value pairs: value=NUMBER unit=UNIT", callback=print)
value=11 unit=°C
